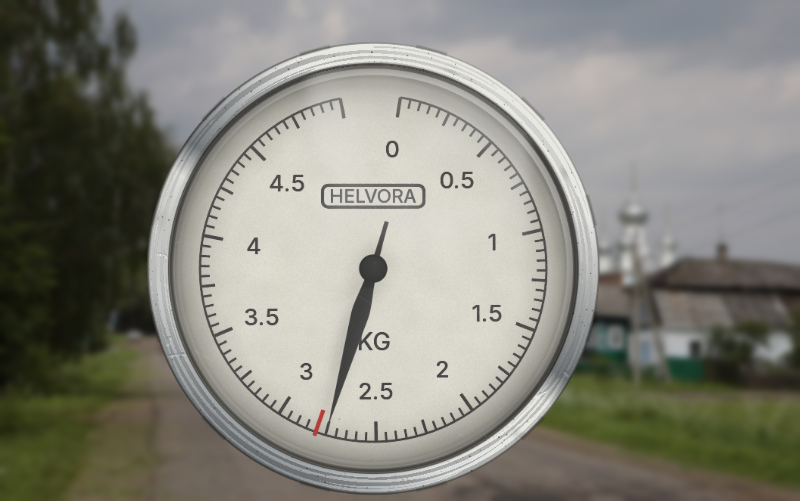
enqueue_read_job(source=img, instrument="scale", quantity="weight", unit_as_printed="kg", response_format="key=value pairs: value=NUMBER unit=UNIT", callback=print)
value=2.75 unit=kg
